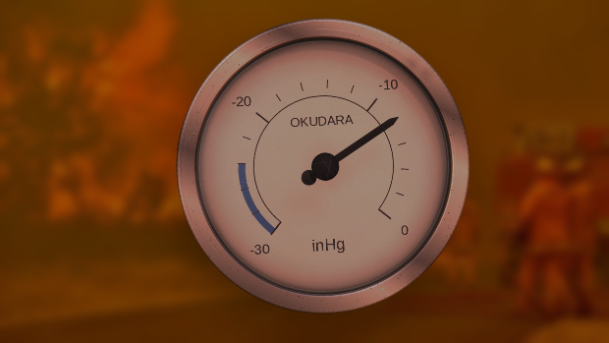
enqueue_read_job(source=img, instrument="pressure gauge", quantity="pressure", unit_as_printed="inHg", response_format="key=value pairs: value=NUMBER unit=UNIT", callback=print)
value=-8 unit=inHg
